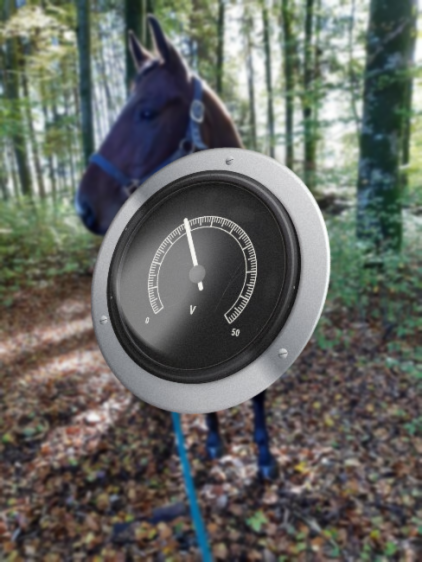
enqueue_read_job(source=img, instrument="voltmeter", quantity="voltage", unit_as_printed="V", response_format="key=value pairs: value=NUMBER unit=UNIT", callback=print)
value=20 unit=V
